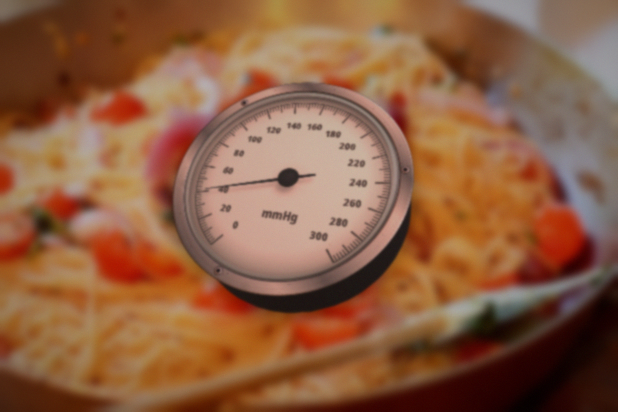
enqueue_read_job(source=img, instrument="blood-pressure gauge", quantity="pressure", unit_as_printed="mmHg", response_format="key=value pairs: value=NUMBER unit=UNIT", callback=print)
value=40 unit=mmHg
